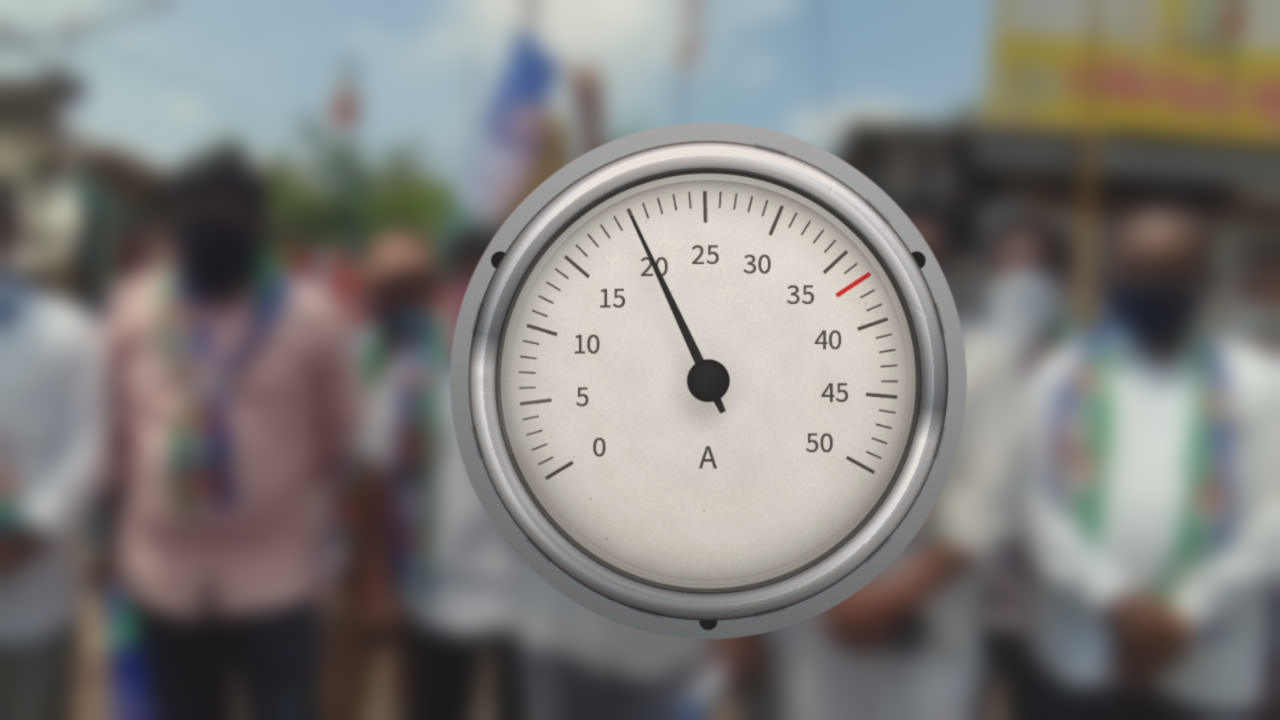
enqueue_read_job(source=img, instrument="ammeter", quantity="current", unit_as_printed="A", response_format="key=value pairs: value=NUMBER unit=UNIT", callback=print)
value=20 unit=A
